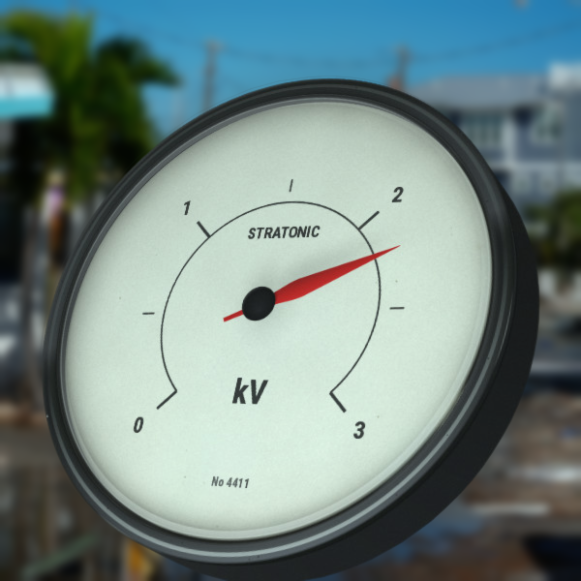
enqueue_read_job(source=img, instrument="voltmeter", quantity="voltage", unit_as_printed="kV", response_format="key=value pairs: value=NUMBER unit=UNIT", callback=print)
value=2.25 unit=kV
